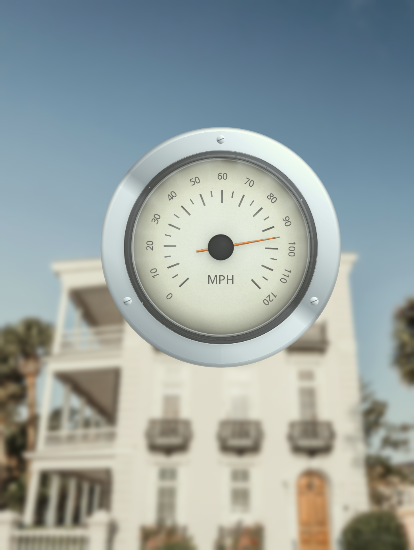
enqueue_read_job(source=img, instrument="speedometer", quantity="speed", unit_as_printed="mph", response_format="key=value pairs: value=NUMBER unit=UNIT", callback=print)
value=95 unit=mph
